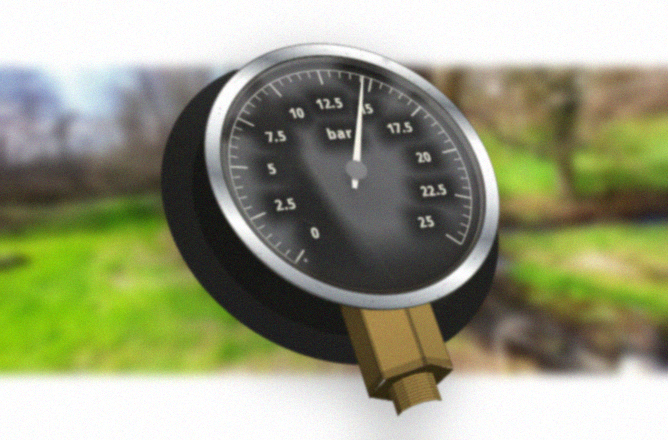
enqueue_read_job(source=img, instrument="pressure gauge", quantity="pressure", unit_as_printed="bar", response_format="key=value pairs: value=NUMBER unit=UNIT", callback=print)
value=14.5 unit=bar
